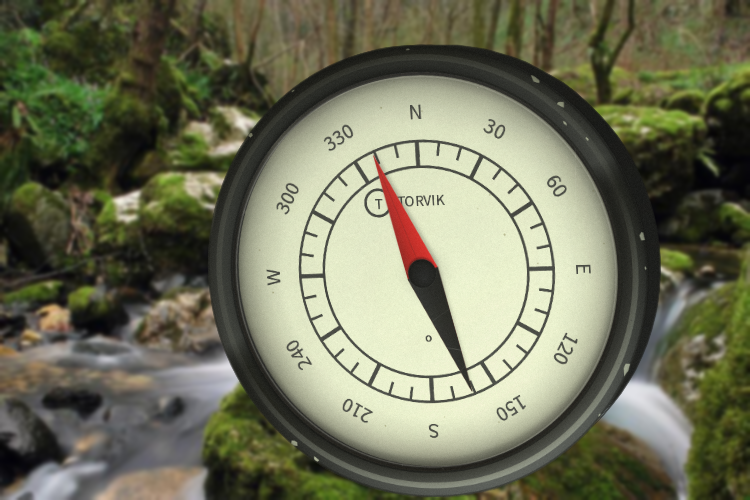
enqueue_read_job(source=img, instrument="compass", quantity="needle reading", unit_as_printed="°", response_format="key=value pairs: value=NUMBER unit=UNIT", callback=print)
value=340 unit=°
